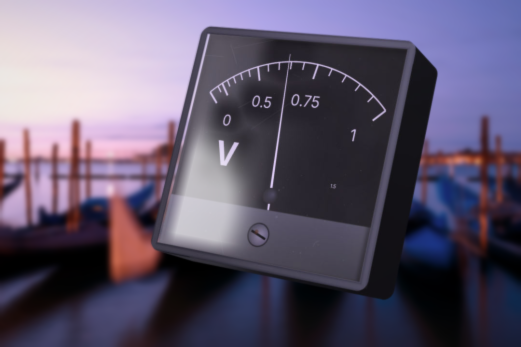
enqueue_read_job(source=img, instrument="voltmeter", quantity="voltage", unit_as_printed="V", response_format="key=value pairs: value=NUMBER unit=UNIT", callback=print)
value=0.65 unit=V
